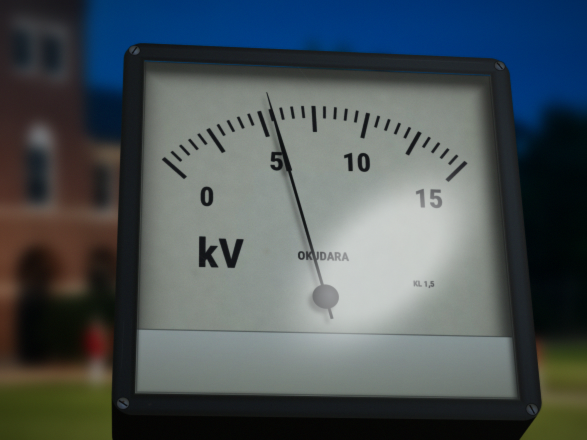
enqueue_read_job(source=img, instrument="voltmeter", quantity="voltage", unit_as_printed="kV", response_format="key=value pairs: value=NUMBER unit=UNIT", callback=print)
value=5.5 unit=kV
